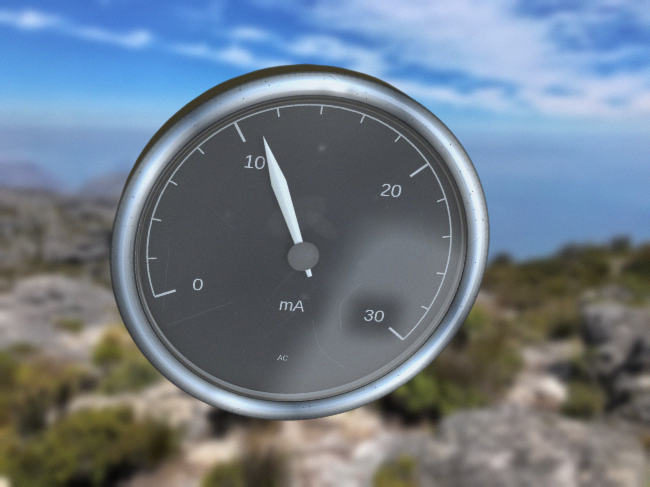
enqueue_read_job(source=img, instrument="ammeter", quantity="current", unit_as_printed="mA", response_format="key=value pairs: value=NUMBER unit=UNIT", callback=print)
value=11 unit=mA
